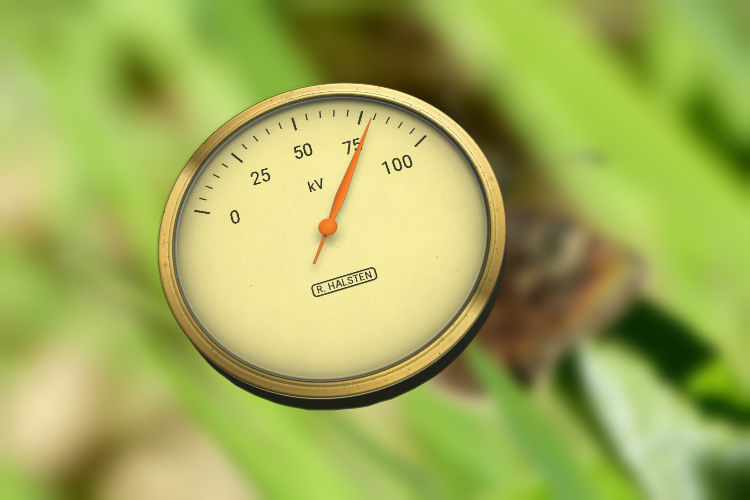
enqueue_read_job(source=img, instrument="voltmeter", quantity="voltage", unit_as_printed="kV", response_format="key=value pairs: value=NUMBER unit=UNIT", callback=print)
value=80 unit=kV
